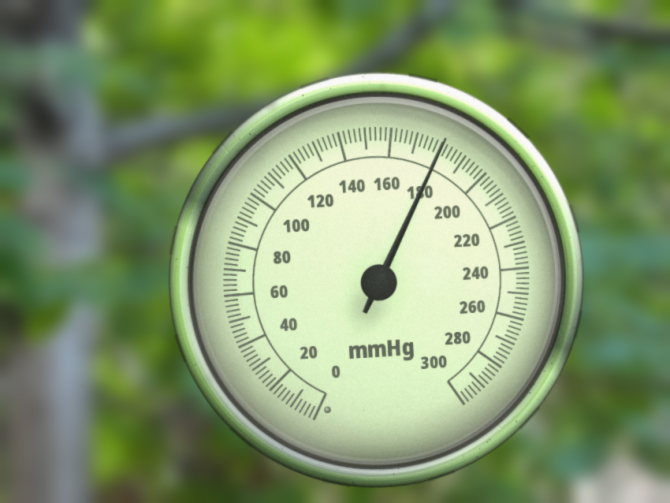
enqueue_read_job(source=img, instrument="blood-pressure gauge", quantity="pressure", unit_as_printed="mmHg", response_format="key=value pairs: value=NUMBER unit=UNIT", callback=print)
value=180 unit=mmHg
